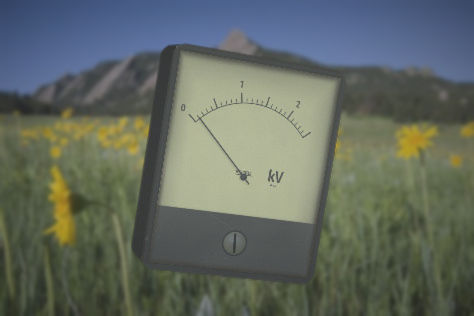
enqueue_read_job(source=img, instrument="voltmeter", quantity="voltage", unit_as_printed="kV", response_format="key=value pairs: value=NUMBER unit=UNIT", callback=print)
value=0.1 unit=kV
